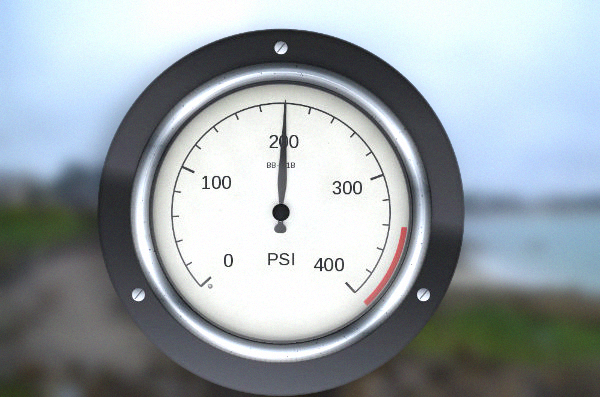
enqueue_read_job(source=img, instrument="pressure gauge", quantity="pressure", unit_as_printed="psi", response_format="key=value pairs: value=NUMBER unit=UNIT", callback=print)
value=200 unit=psi
